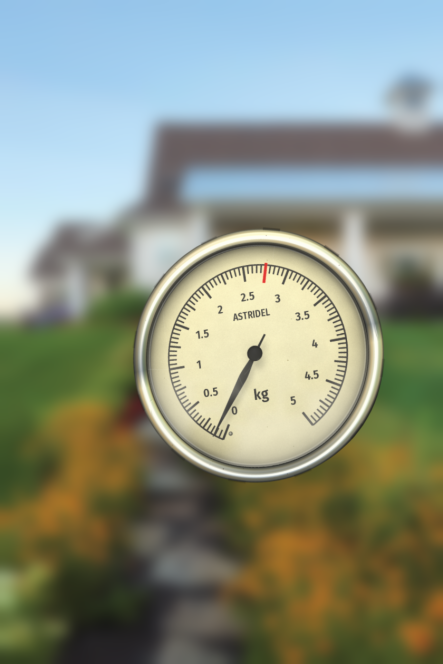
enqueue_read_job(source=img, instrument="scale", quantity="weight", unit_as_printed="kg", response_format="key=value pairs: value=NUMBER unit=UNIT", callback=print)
value=0.1 unit=kg
